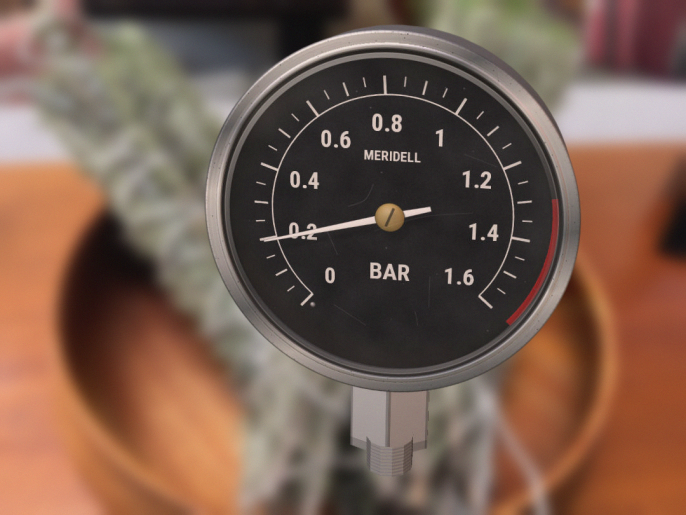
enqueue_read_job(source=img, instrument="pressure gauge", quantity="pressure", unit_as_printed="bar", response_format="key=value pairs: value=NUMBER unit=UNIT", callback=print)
value=0.2 unit=bar
